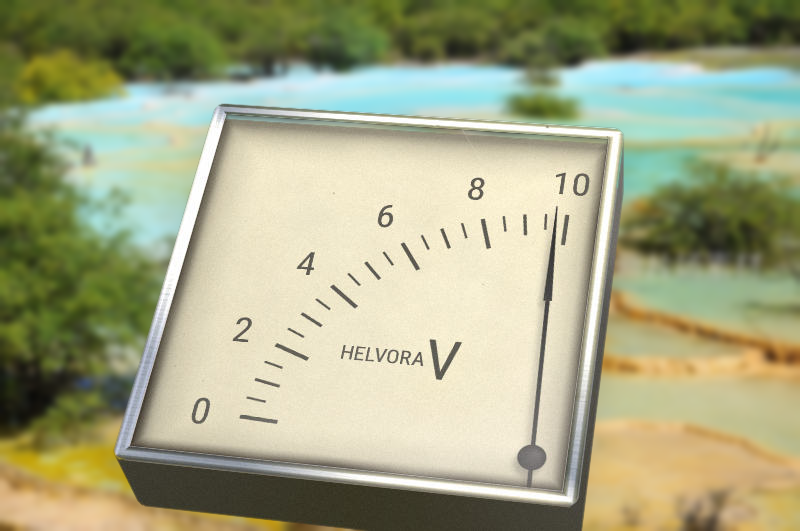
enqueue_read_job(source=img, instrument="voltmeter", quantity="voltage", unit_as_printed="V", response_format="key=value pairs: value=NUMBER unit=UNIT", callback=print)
value=9.75 unit=V
